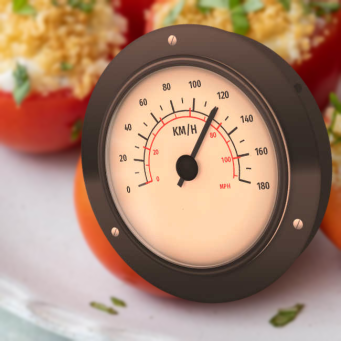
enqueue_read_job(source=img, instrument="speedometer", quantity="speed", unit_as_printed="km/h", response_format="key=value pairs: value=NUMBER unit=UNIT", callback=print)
value=120 unit=km/h
